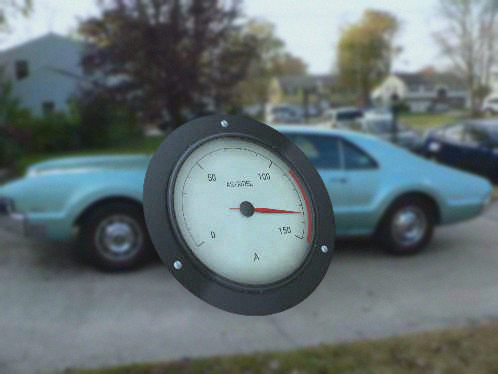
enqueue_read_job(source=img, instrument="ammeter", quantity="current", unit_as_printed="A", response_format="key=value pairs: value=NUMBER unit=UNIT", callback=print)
value=135 unit=A
